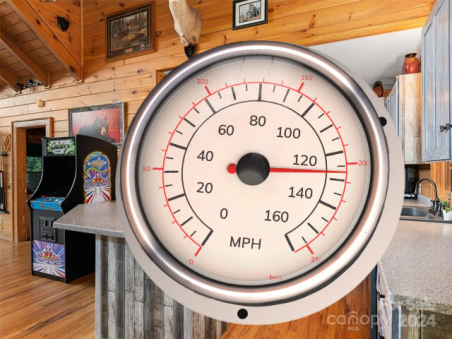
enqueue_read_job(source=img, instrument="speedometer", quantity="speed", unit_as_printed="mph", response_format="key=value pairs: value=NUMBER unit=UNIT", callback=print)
value=127.5 unit=mph
